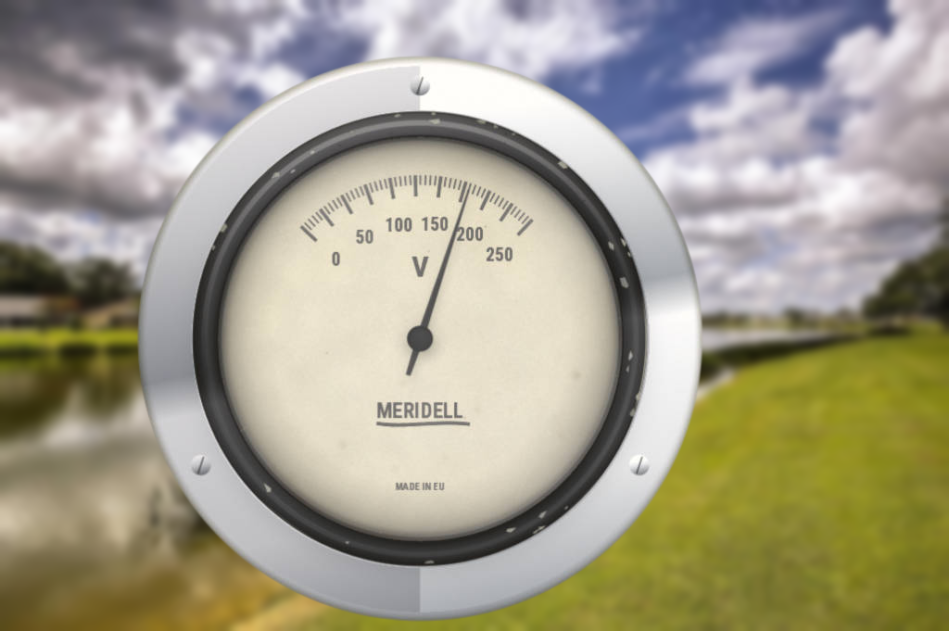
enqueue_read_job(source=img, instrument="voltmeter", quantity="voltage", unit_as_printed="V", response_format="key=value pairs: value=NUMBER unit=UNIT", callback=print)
value=180 unit=V
